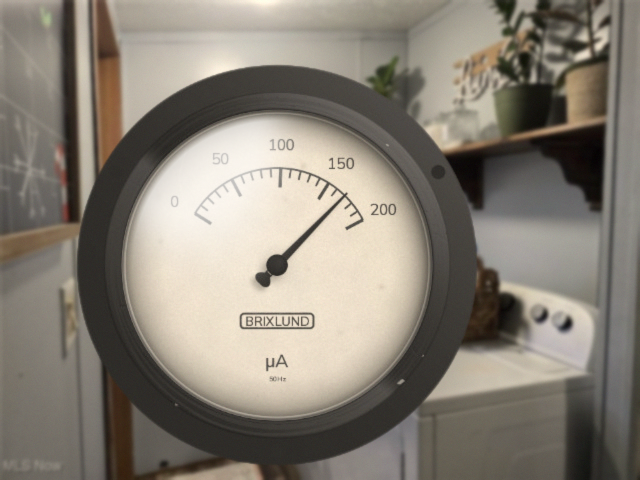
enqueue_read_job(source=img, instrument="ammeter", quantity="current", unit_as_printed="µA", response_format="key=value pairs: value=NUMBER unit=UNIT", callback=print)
value=170 unit=µA
